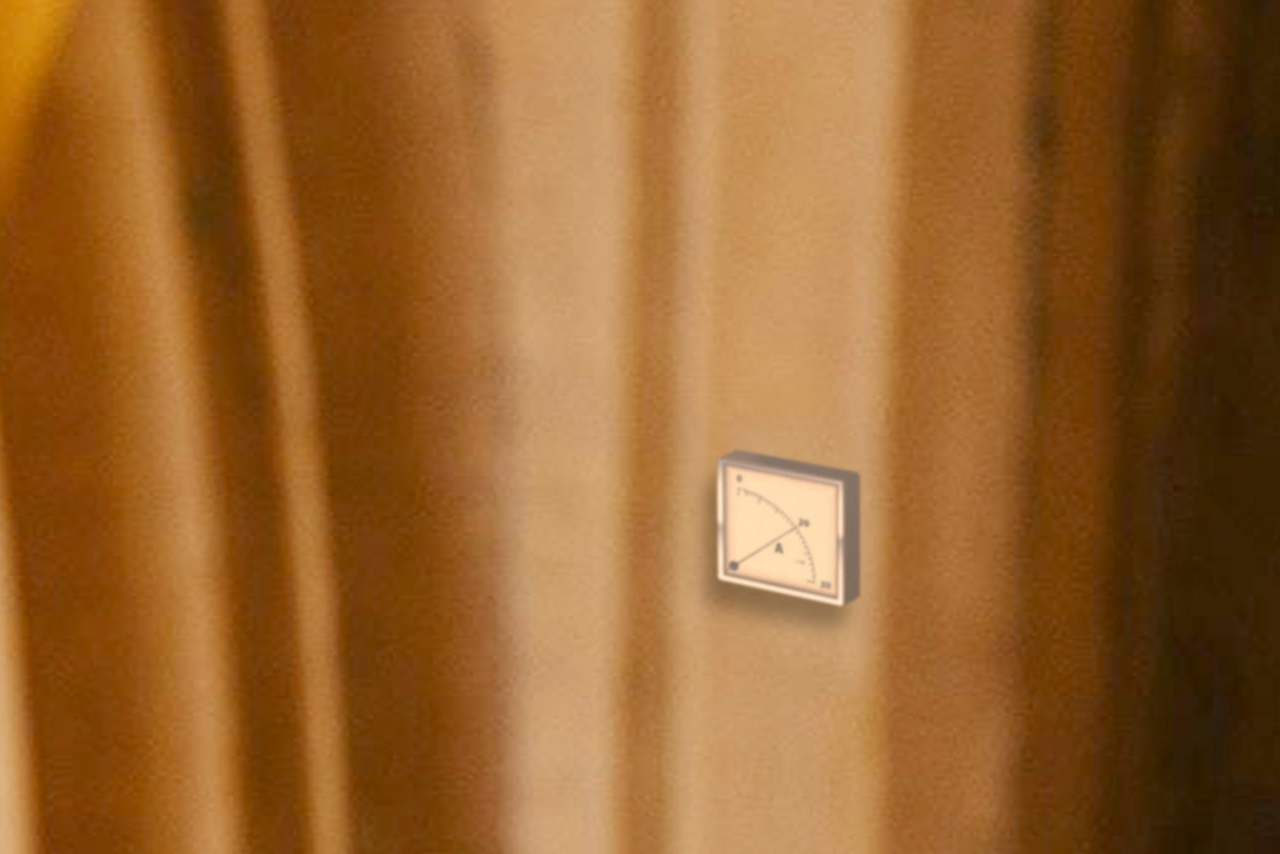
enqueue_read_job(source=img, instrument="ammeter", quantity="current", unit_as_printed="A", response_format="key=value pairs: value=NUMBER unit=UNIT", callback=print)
value=20 unit=A
